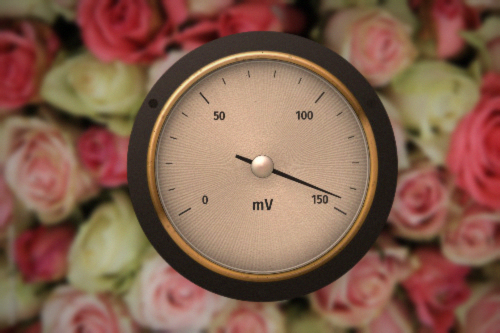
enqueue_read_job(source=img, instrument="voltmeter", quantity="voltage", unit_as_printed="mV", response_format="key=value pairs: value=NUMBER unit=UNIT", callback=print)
value=145 unit=mV
